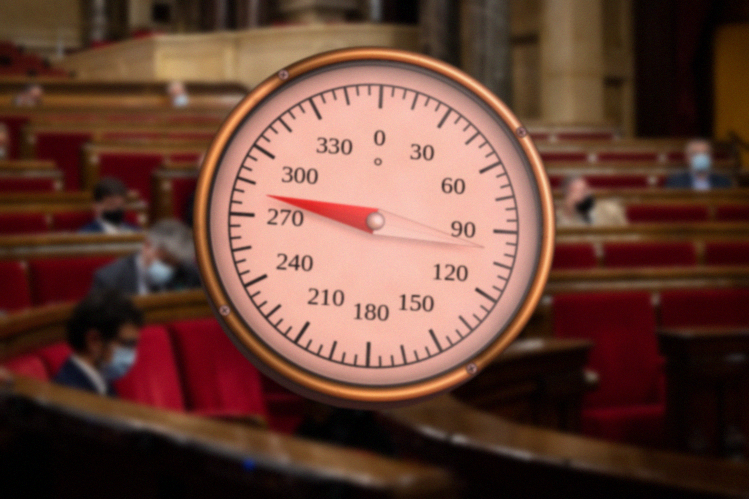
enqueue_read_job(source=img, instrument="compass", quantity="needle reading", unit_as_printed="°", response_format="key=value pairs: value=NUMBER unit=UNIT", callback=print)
value=280 unit=°
